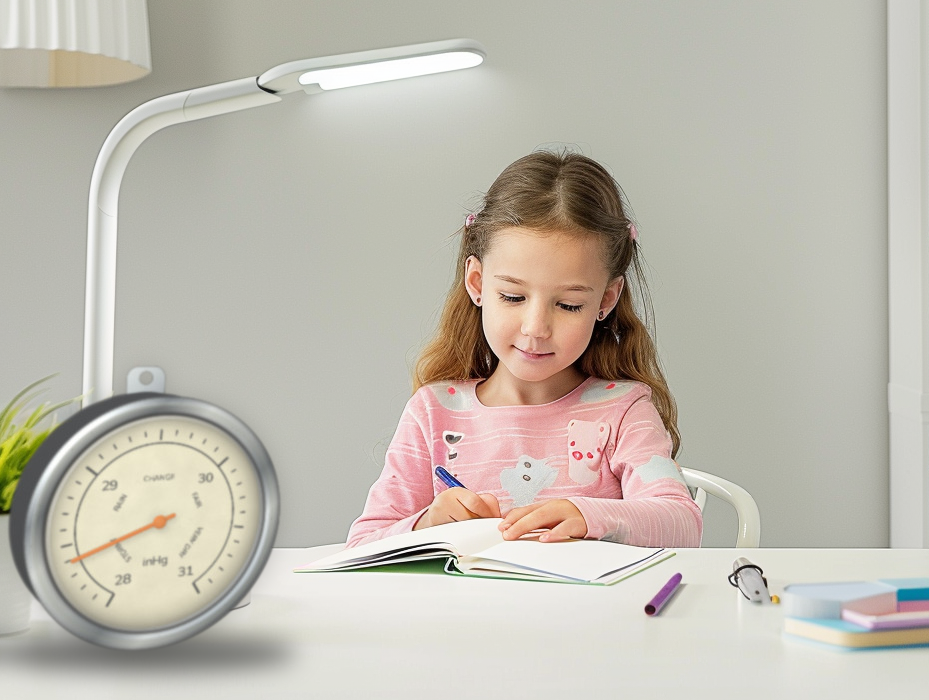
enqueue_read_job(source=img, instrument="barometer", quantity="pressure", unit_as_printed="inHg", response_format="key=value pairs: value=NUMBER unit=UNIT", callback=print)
value=28.4 unit=inHg
